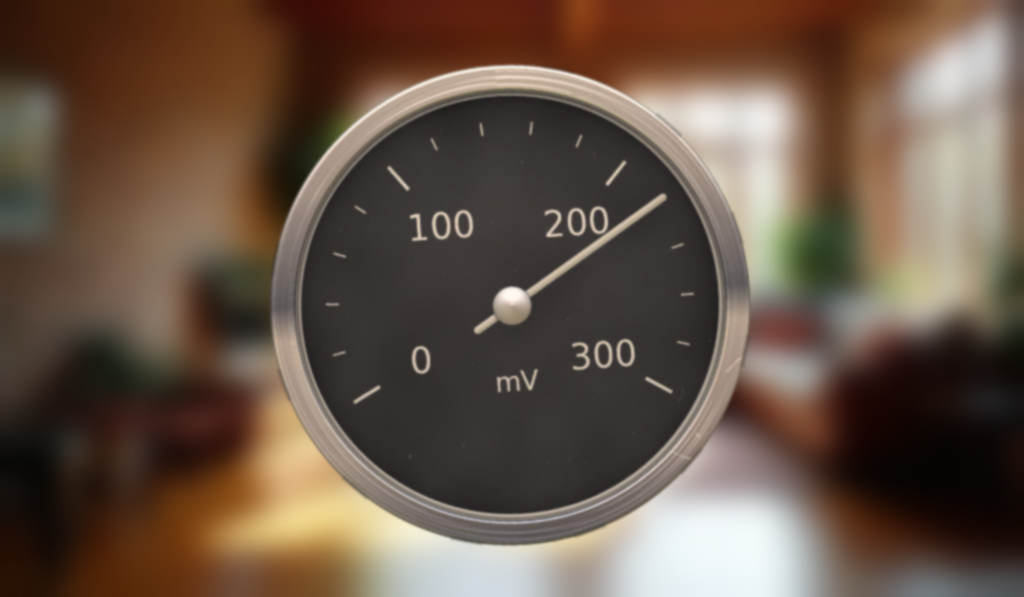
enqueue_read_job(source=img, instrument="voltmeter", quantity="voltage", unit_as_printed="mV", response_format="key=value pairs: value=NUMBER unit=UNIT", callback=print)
value=220 unit=mV
